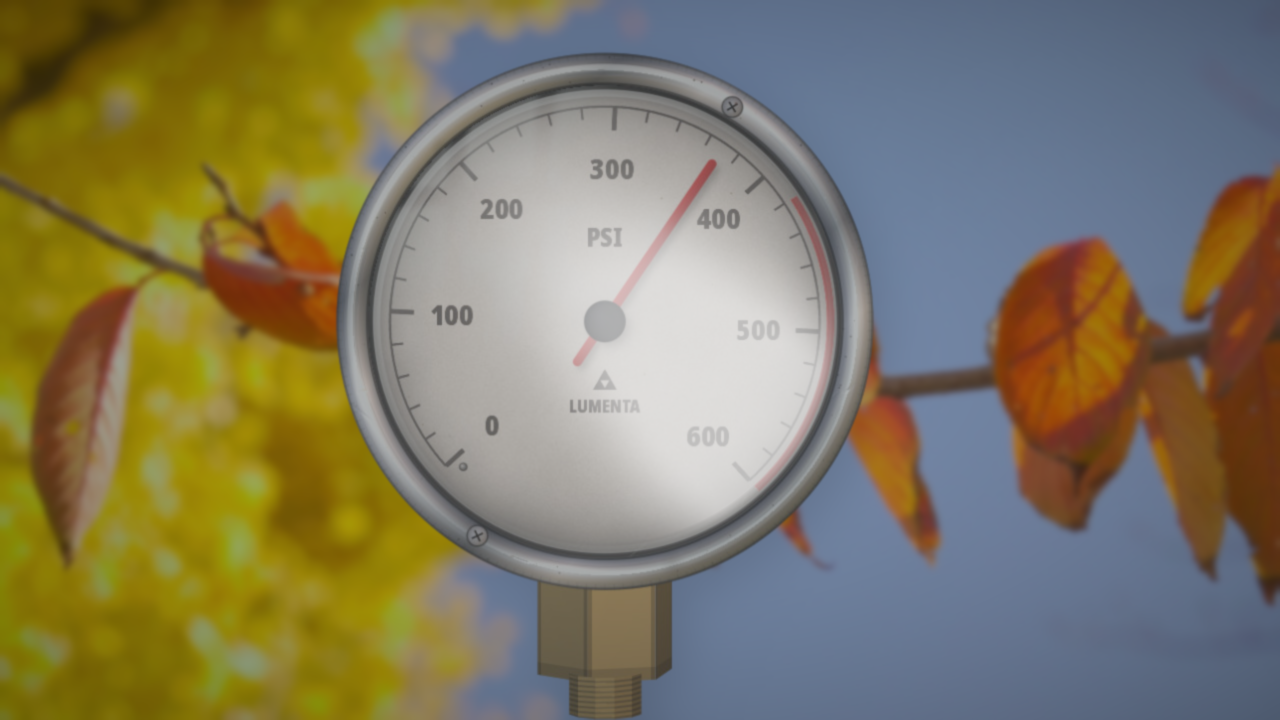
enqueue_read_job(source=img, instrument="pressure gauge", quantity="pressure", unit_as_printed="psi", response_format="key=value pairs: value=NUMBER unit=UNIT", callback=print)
value=370 unit=psi
